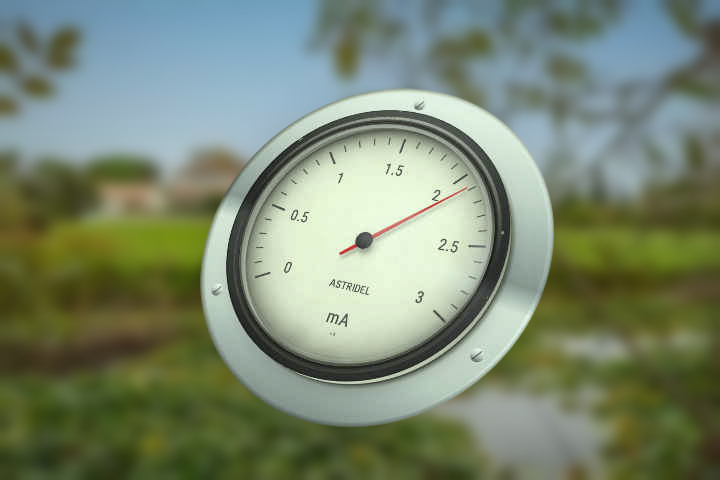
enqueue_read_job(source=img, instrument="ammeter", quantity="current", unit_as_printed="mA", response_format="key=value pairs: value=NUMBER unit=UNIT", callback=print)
value=2.1 unit=mA
